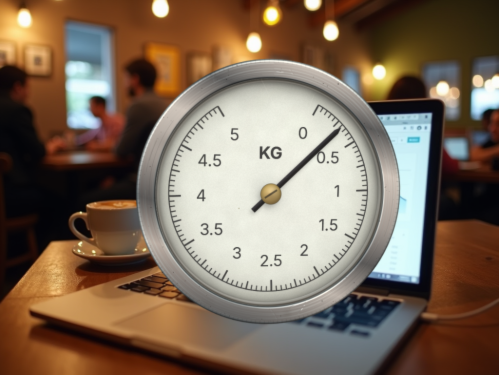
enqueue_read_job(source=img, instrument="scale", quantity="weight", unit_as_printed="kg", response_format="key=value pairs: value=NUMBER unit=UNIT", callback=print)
value=0.3 unit=kg
